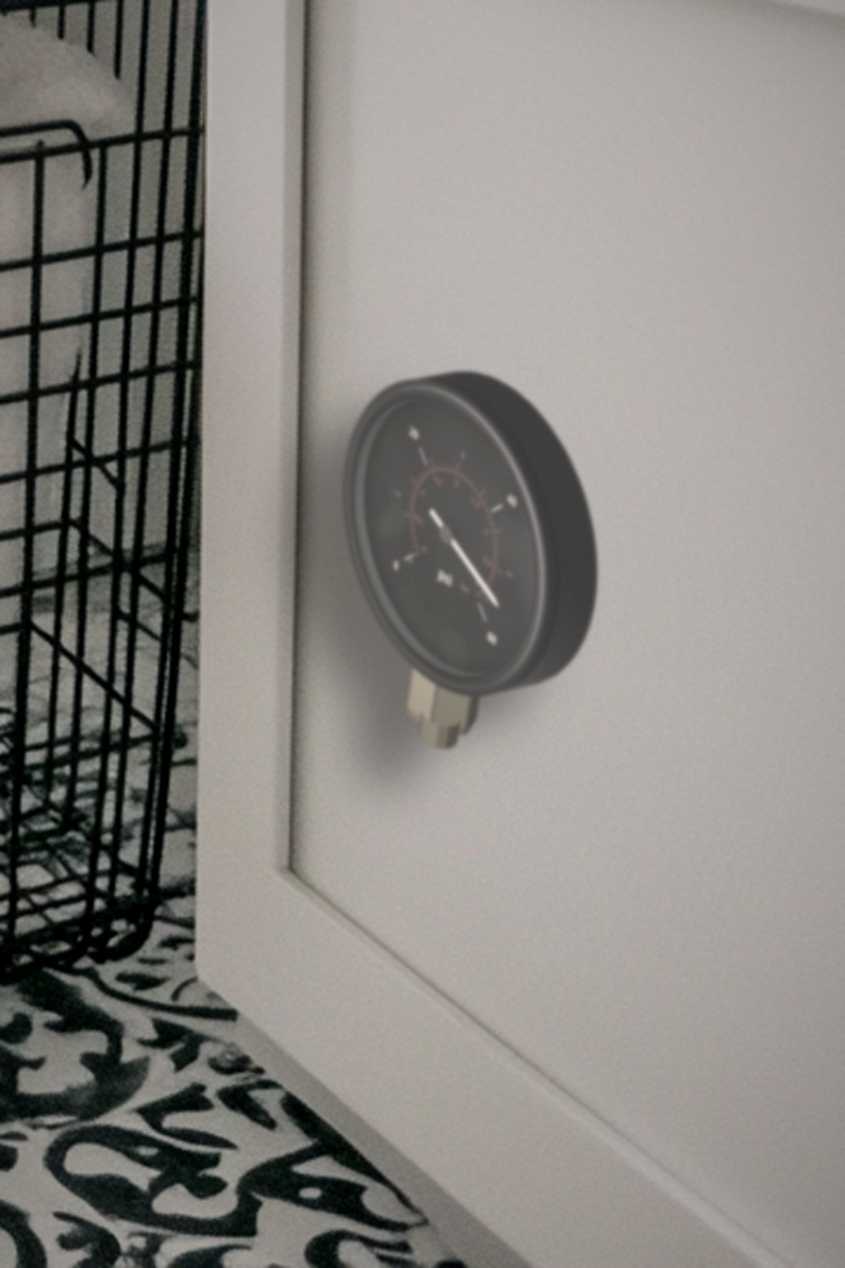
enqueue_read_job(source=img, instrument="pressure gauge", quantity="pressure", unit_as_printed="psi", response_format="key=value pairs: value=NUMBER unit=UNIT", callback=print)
value=55 unit=psi
